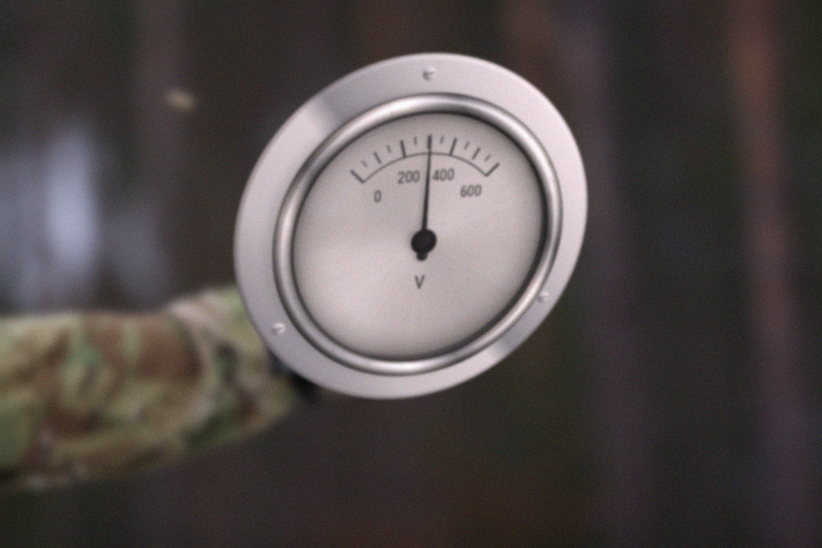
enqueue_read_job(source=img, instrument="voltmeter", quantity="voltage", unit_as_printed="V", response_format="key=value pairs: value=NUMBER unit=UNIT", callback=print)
value=300 unit=V
